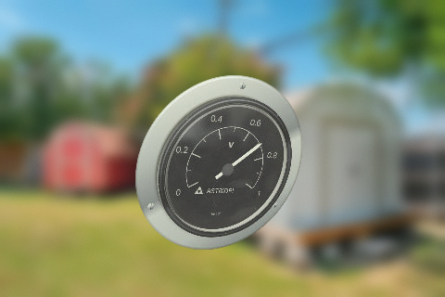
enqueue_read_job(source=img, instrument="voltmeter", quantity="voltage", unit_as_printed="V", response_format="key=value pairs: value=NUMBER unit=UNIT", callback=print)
value=0.7 unit=V
